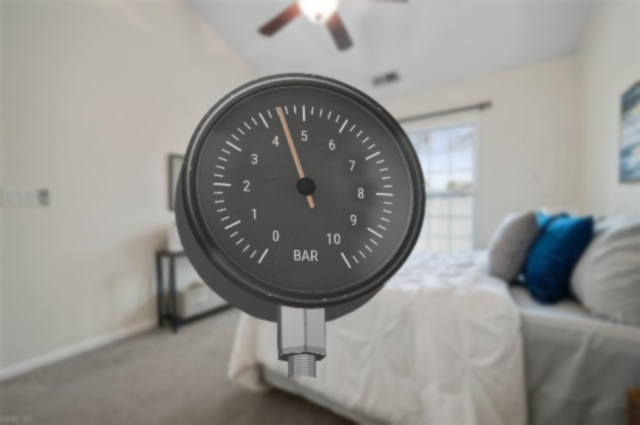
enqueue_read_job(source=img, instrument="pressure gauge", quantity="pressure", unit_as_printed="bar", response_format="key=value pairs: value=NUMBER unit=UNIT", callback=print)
value=4.4 unit=bar
